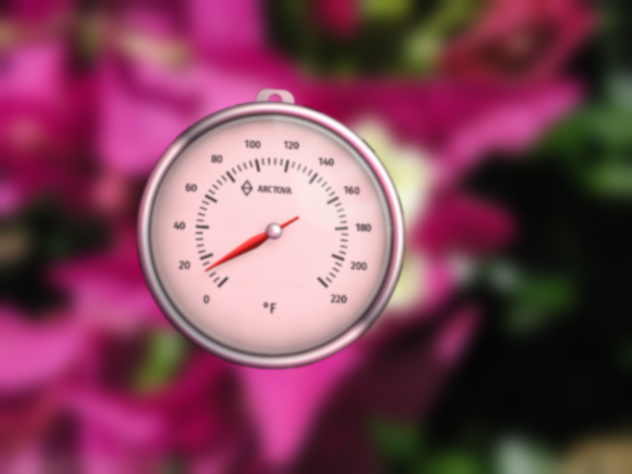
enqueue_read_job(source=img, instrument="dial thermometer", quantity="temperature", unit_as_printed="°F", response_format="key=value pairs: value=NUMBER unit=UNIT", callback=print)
value=12 unit=°F
